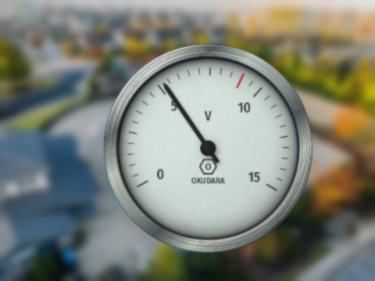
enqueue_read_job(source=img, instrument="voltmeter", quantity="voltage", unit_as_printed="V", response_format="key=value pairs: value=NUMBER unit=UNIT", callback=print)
value=5.25 unit=V
